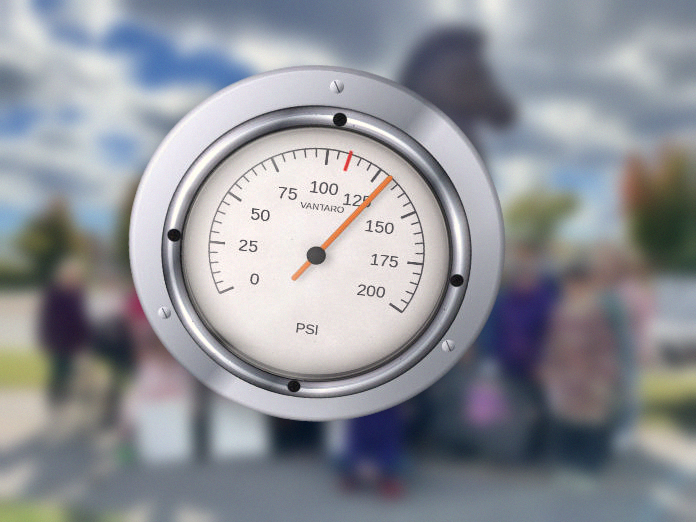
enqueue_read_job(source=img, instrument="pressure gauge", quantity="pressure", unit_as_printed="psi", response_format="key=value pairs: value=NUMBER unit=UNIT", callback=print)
value=130 unit=psi
